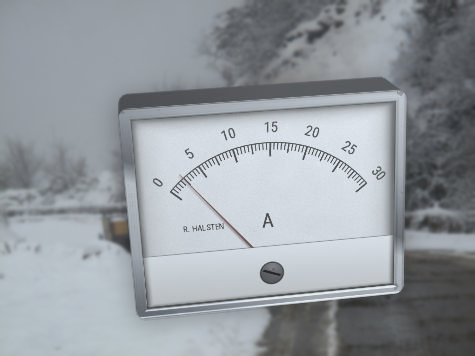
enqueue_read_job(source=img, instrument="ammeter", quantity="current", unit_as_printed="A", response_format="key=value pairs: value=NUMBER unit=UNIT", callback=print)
value=2.5 unit=A
